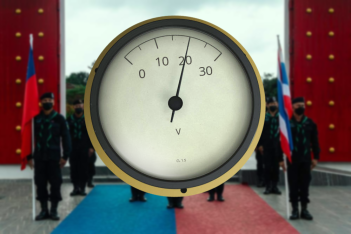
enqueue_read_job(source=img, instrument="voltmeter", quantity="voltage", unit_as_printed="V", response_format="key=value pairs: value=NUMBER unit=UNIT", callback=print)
value=20 unit=V
